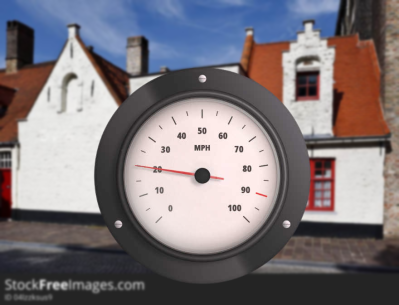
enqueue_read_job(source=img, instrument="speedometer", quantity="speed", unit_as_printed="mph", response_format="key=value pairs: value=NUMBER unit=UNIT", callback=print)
value=20 unit=mph
